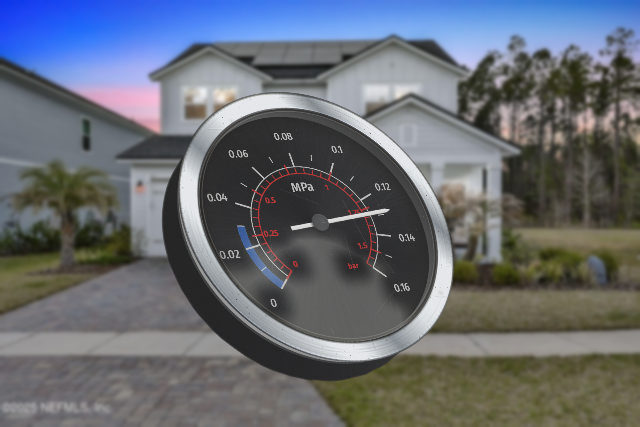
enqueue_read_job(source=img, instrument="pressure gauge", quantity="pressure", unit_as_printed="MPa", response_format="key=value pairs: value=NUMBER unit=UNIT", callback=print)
value=0.13 unit=MPa
